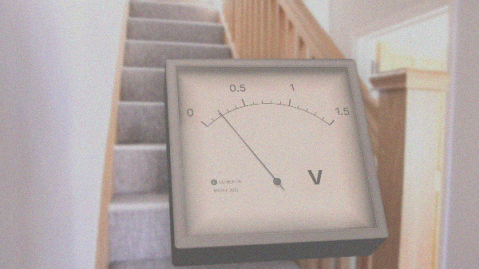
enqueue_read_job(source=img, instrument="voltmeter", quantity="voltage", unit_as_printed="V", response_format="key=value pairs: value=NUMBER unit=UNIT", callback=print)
value=0.2 unit=V
